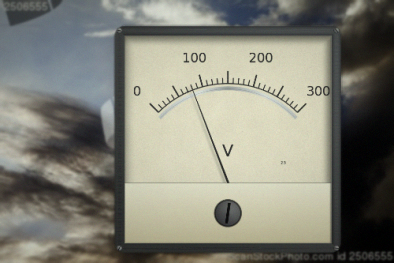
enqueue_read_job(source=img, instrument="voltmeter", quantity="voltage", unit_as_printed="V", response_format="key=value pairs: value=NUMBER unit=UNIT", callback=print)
value=80 unit=V
